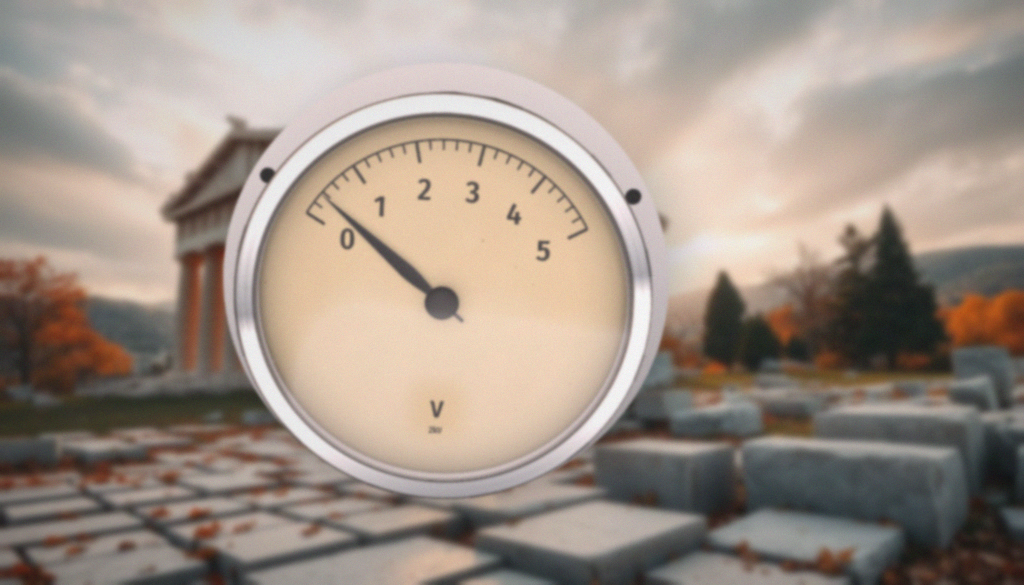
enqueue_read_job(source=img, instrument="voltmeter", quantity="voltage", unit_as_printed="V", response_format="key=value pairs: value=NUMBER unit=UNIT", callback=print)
value=0.4 unit=V
